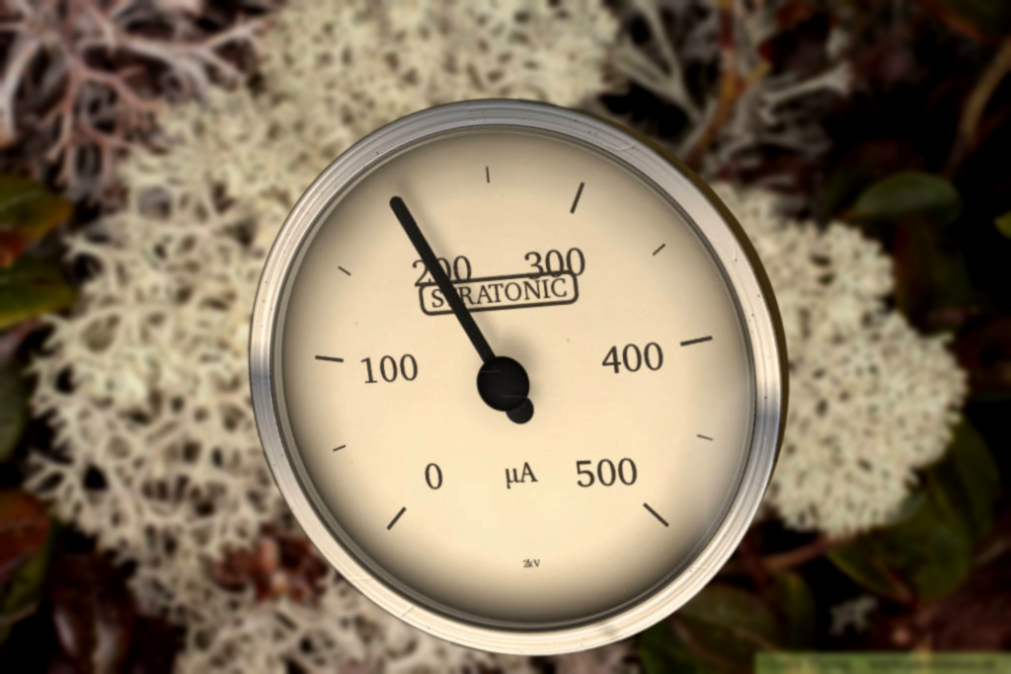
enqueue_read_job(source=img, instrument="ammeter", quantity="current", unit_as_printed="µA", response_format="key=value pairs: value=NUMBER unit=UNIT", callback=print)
value=200 unit=µA
